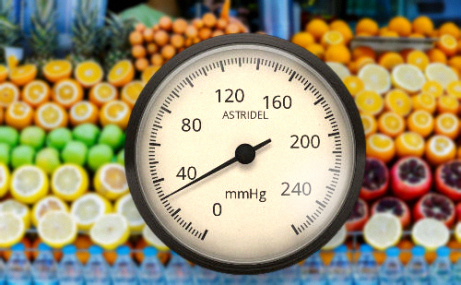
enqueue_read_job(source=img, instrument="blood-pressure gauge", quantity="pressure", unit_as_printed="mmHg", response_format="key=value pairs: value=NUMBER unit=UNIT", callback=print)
value=30 unit=mmHg
